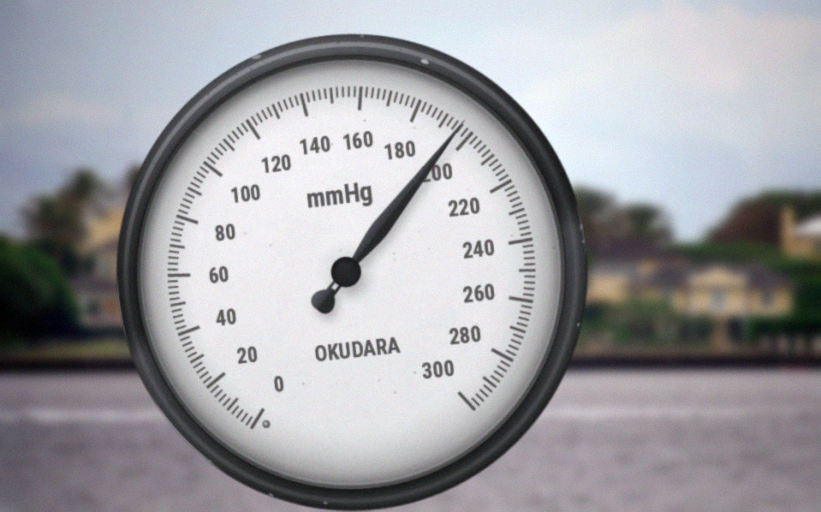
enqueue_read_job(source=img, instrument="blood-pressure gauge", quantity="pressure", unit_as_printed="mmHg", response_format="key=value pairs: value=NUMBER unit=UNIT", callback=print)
value=196 unit=mmHg
